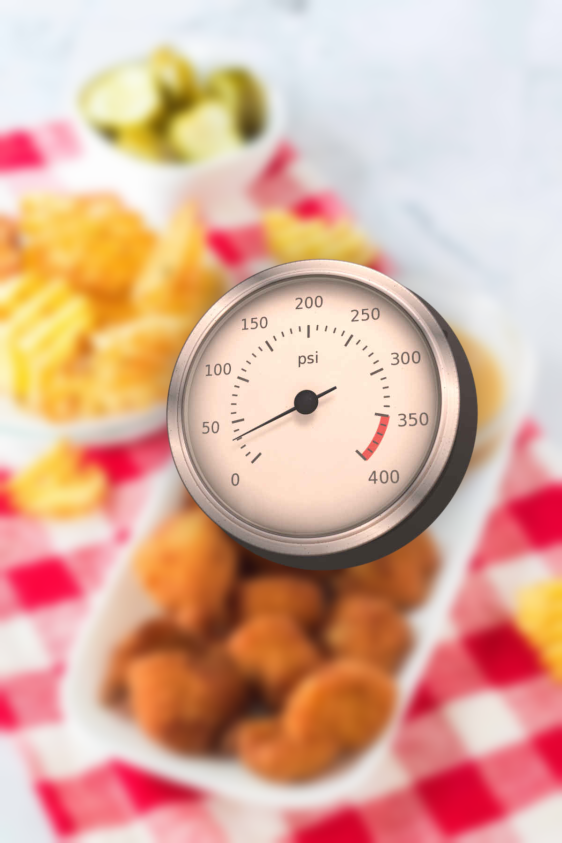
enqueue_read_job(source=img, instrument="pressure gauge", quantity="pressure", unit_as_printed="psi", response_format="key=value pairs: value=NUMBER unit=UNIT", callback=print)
value=30 unit=psi
